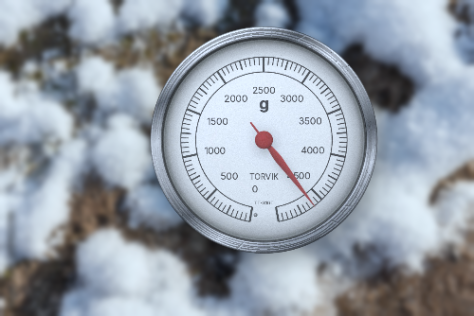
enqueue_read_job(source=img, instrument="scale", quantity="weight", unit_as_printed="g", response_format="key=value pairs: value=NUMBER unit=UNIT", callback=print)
value=4600 unit=g
